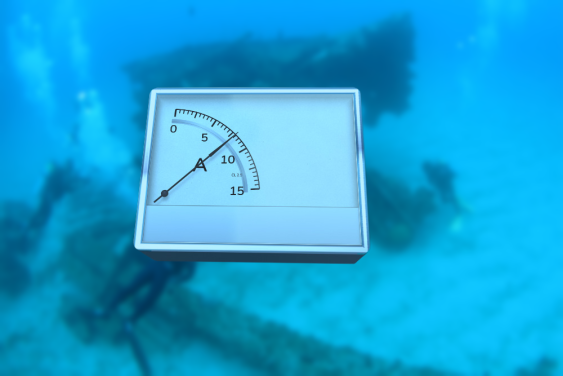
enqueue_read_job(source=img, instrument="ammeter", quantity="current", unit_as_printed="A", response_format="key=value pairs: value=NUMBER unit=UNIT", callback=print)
value=8 unit=A
